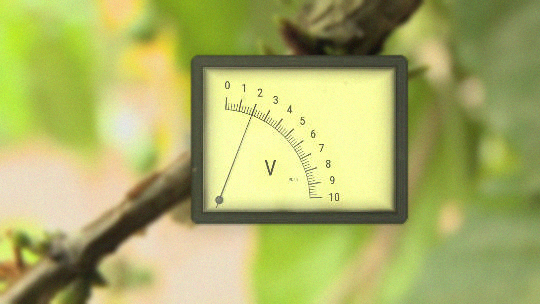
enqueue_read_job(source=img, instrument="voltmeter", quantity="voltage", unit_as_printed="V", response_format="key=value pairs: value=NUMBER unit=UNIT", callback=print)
value=2 unit=V
